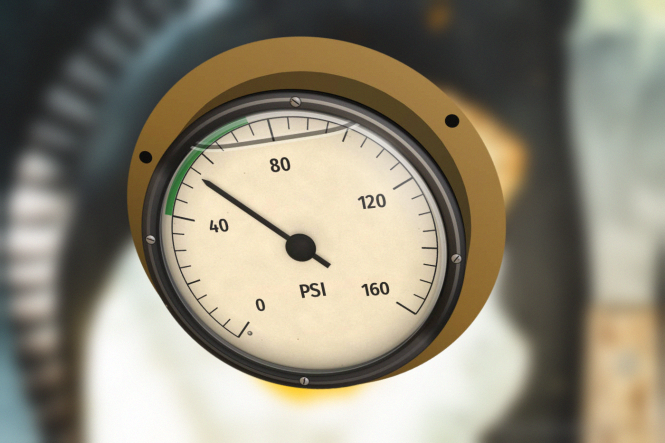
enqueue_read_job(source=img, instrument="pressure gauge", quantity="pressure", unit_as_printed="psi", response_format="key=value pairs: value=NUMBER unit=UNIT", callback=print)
value=55 unit=psi
